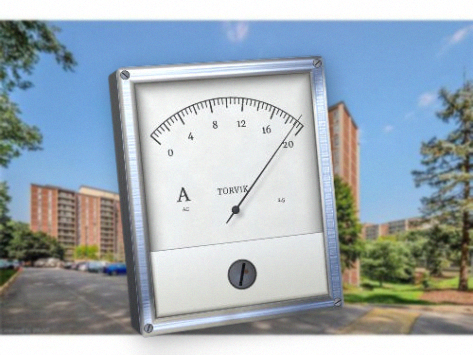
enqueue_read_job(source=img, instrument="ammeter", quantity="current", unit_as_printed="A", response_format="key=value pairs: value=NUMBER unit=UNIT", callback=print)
value=19 unit=A
